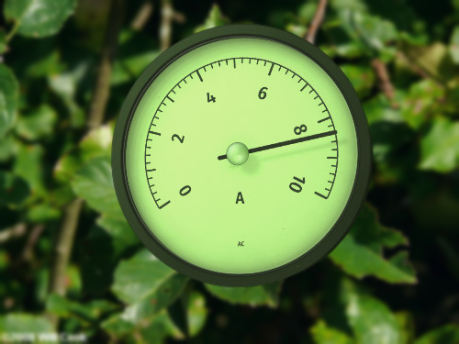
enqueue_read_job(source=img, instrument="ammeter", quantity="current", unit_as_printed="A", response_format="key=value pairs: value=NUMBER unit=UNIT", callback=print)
value=8.4 unit=A
